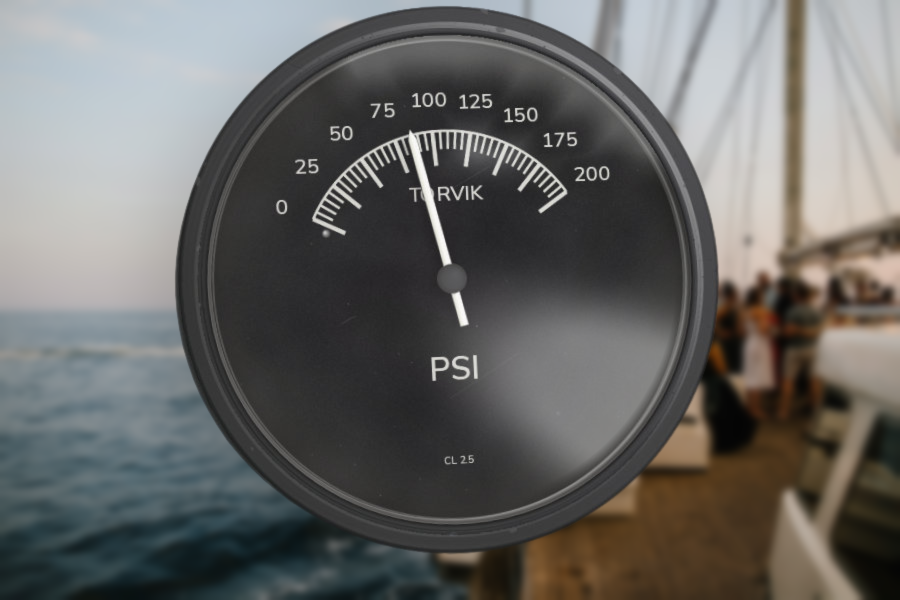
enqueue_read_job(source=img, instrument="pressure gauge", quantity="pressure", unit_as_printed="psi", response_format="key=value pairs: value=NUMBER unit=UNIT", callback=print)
value=85 unit=psi
